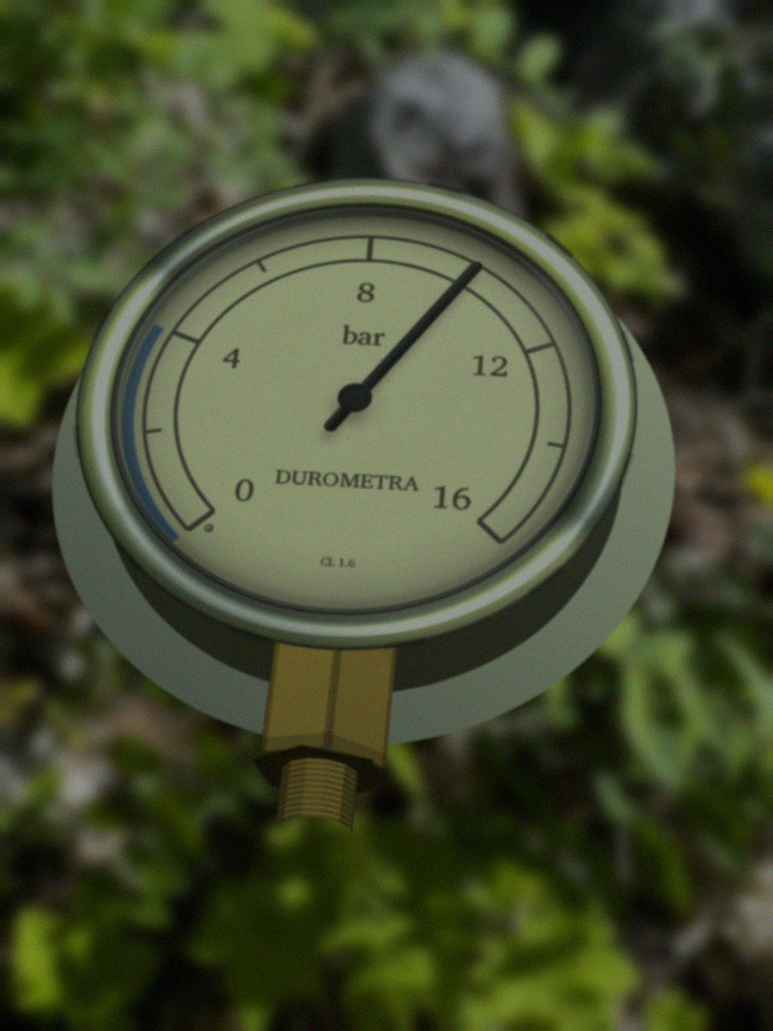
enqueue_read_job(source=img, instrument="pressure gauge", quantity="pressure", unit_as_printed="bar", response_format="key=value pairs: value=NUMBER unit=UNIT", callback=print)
value=10 unit=bar
